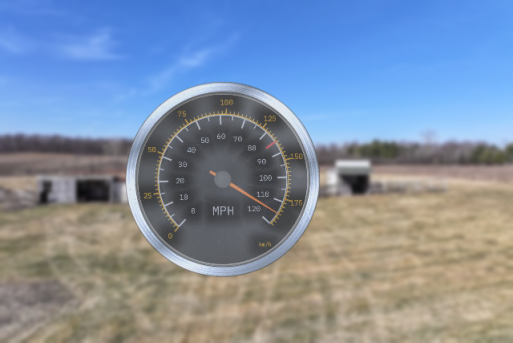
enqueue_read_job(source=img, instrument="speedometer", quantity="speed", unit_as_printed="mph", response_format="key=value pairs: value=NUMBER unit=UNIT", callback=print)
value=115 unit=mph
